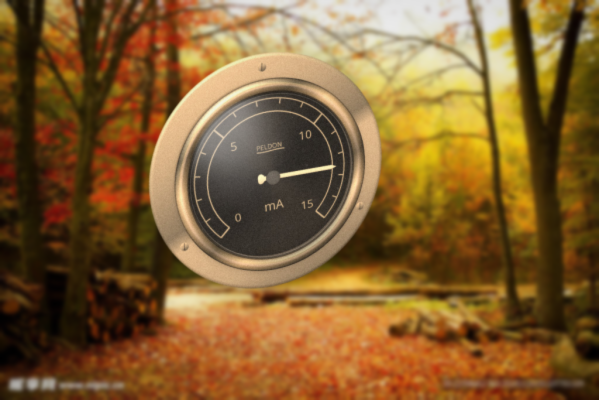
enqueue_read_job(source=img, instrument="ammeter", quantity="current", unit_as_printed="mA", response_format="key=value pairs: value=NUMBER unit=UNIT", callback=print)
value=12.5 unit=mA
